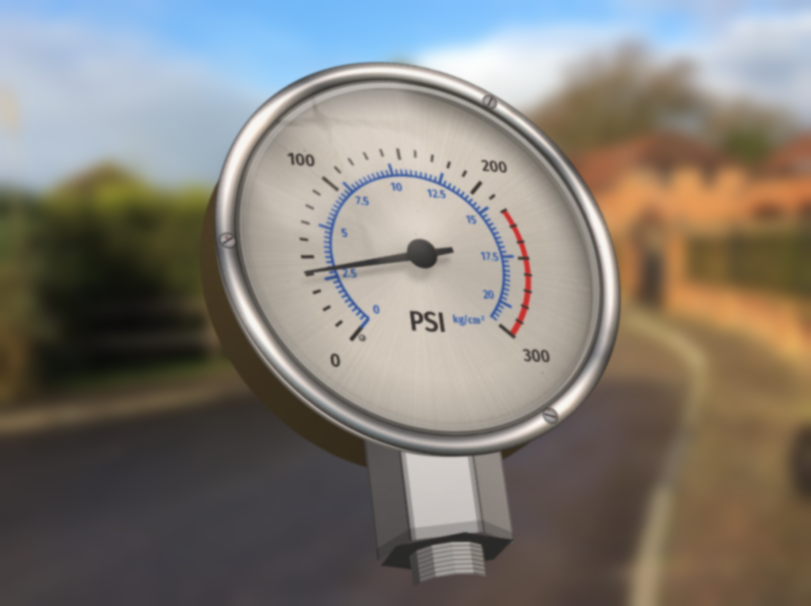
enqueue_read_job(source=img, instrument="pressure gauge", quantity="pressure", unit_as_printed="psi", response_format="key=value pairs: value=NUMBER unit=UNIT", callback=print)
value=40 unit=psi
